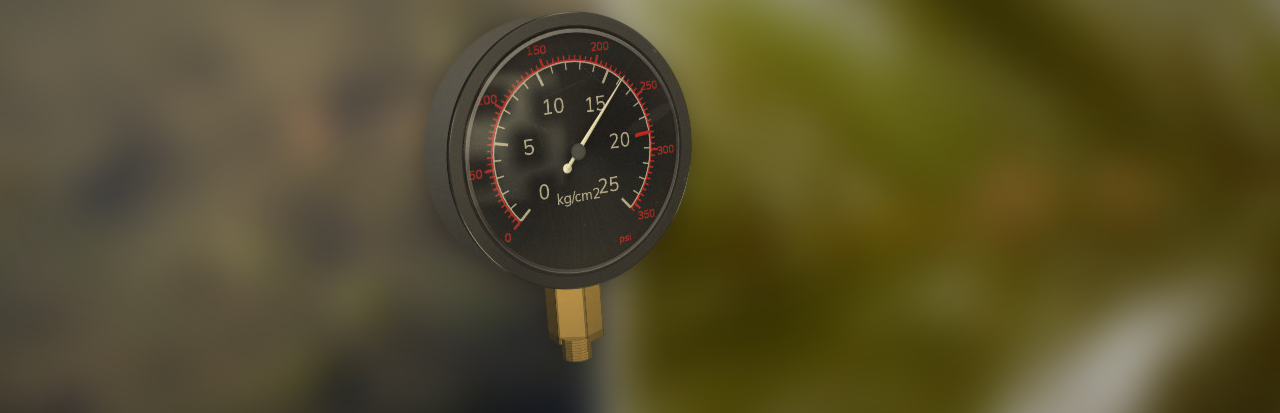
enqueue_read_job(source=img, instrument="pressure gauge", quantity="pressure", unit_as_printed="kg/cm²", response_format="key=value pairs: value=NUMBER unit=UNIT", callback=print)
value=16 unit=kg/cm²
